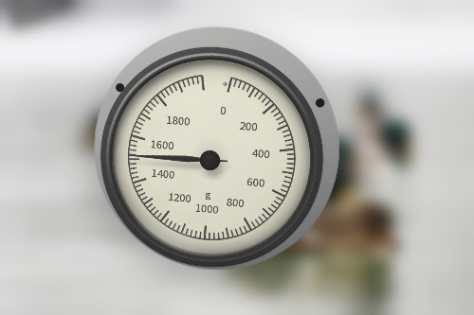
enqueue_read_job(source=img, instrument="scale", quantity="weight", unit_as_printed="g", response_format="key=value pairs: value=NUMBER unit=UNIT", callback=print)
value=1520 unit=g
